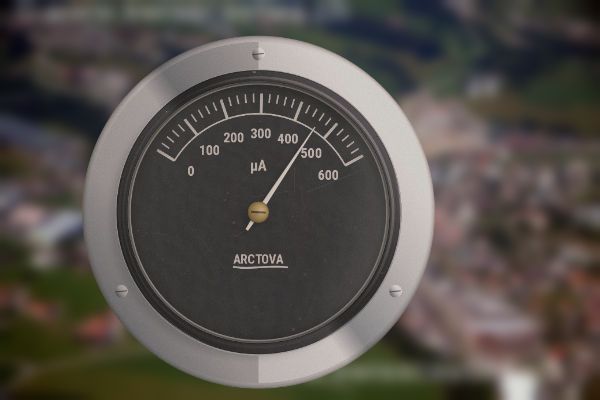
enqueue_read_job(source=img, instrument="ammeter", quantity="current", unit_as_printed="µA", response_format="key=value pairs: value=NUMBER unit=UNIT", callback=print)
value=460 unit=µA
